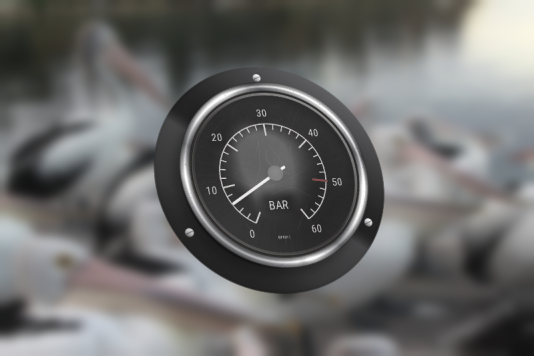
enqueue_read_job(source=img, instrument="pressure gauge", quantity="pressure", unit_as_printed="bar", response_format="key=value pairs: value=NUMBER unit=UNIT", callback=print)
value=6 unit=bar
